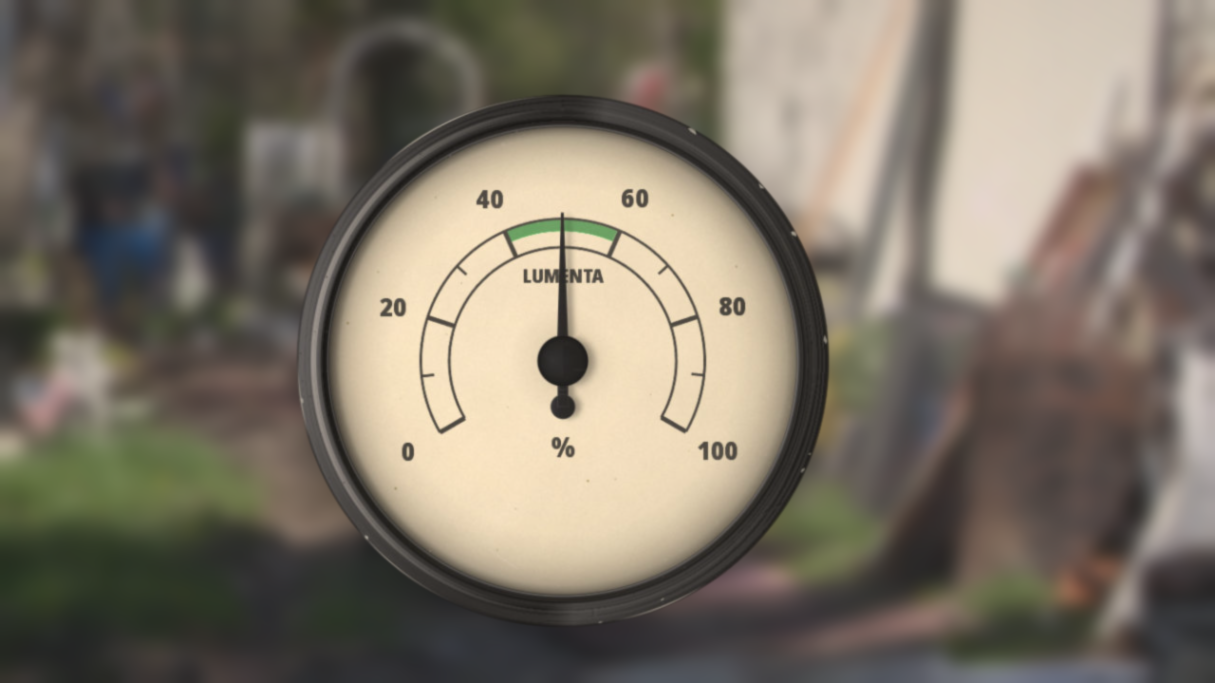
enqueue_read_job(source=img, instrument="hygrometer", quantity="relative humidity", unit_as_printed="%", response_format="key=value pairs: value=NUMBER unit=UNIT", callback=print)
value=50 unit=%
